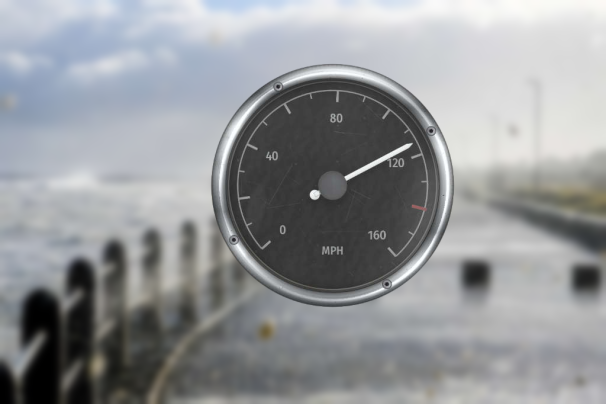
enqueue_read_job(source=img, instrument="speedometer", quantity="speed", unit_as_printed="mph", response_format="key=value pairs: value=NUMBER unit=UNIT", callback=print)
value=115 unit=mph
